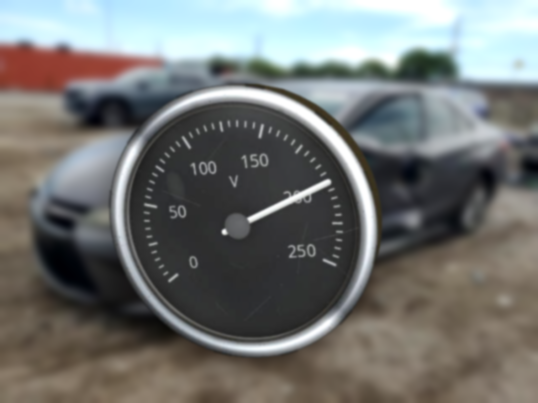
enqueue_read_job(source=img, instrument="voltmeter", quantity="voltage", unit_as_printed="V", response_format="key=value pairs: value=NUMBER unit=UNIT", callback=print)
value=200 unit=V
